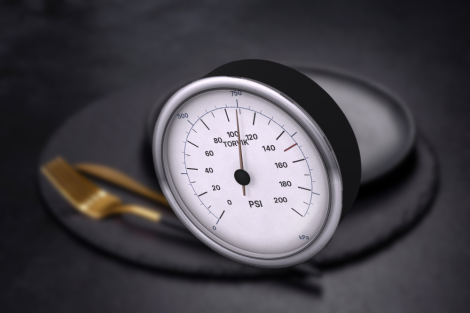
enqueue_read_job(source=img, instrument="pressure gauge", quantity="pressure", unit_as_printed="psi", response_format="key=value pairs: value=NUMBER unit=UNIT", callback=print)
value=110 unit=psi
